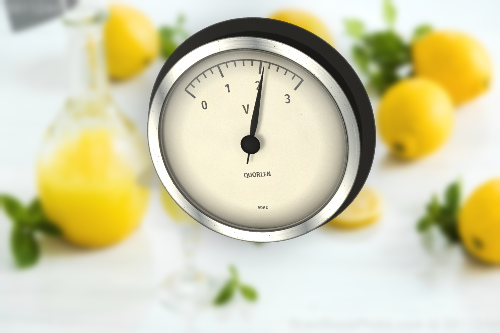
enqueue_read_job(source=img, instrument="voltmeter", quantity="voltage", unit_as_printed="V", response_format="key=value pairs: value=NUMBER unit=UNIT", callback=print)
value=2.1 unit=V
